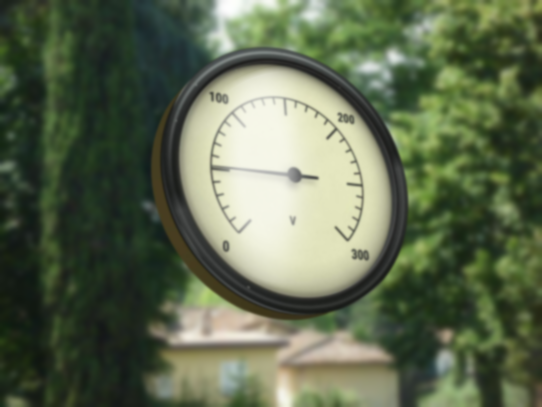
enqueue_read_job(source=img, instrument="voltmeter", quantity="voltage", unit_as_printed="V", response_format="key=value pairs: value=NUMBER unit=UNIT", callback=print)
value=50 unit=V
